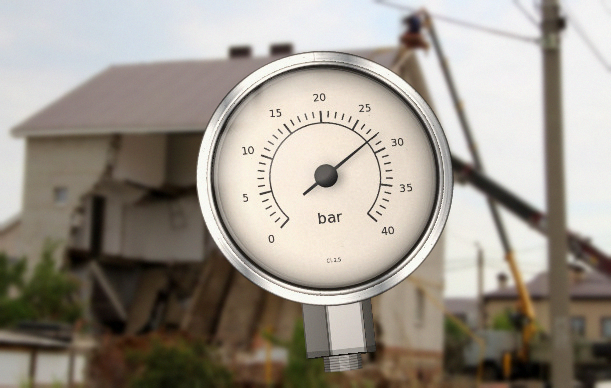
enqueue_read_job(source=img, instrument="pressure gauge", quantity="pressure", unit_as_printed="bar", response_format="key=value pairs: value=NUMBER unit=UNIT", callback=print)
value=28 unit=bar
